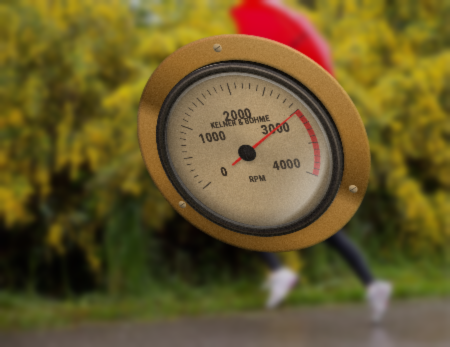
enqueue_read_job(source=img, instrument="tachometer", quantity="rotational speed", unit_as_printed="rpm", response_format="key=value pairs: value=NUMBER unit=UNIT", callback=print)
value=3000 unit=rpm
